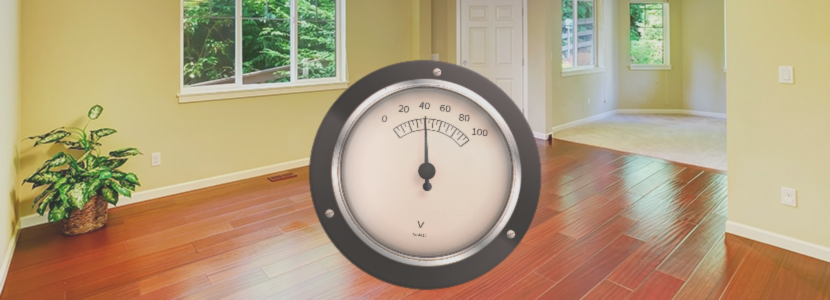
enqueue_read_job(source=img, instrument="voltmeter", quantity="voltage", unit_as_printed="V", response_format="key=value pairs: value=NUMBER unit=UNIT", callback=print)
value=40 unit=V
